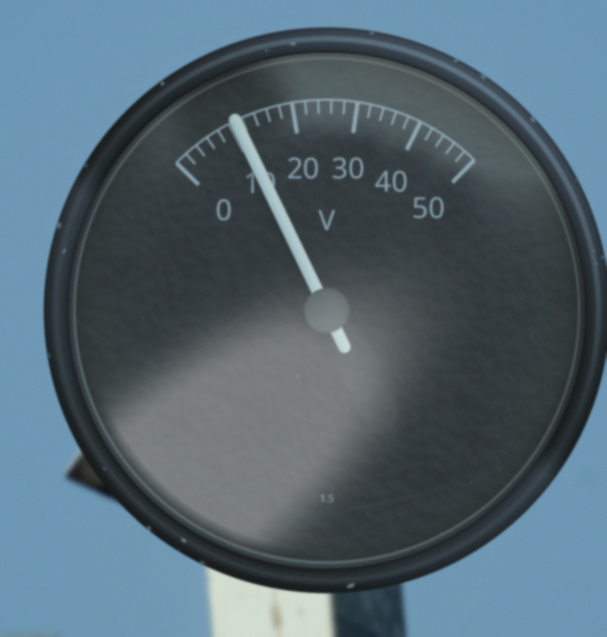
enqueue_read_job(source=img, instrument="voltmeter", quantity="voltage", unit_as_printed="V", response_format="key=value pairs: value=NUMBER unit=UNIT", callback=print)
value=11 unit=V
